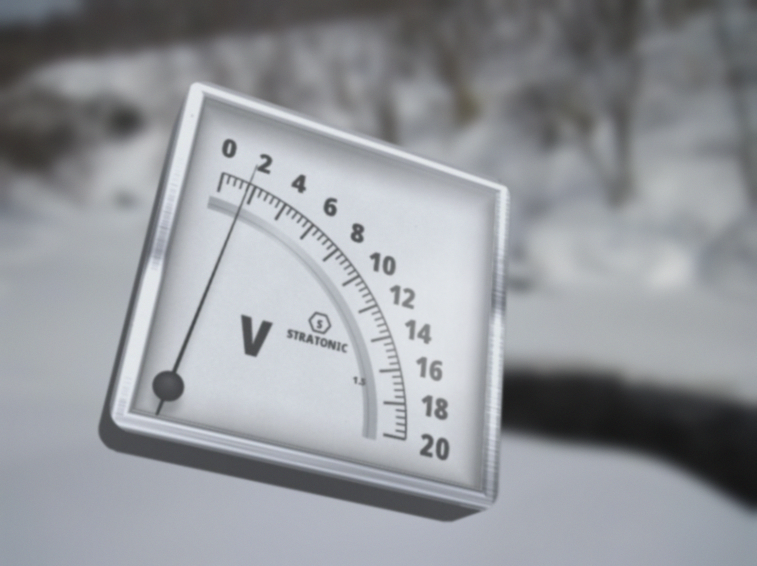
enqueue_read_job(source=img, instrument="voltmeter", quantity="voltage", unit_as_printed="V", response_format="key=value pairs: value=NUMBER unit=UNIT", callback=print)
value=1.6 unit=V
